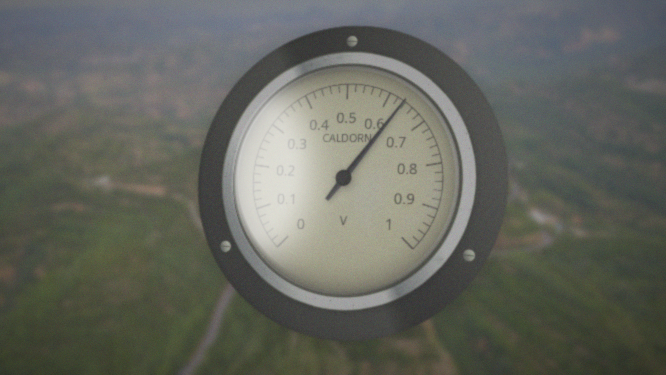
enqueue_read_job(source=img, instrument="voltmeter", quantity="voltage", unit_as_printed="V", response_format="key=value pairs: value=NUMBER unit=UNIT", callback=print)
value=0.64 unit=V
